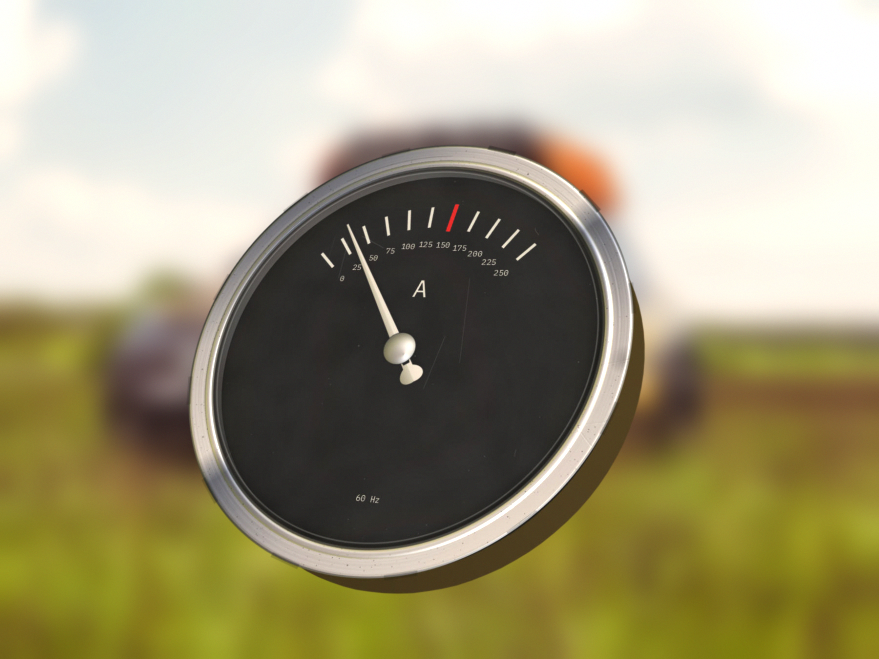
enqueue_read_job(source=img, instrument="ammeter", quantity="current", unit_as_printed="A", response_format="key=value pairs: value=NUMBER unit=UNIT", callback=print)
value=37.5 unit=A
